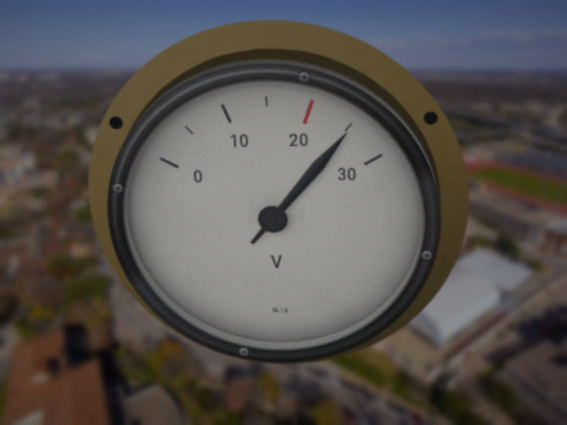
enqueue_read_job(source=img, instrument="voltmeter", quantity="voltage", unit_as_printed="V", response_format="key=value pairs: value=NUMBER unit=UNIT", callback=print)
value=25 unit=V
